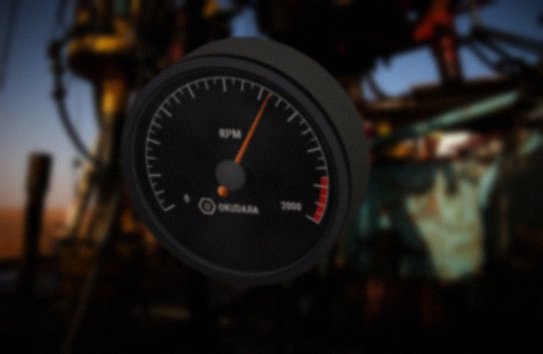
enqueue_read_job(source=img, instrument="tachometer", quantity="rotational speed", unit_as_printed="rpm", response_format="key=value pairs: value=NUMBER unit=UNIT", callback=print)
value=1250 unit=rpm
